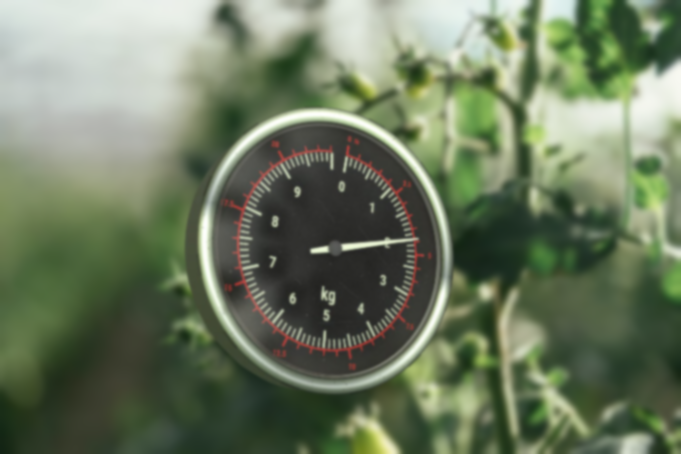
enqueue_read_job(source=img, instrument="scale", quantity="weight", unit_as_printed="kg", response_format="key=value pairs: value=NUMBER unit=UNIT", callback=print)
value=2 unit=kg
